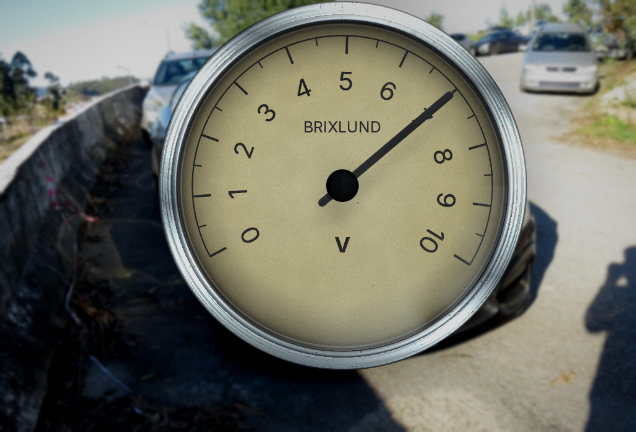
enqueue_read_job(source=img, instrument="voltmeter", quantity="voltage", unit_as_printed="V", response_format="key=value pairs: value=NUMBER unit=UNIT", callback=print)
value=7 unit=V
